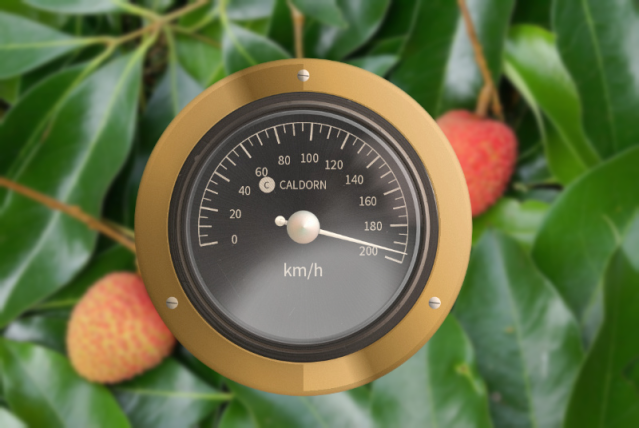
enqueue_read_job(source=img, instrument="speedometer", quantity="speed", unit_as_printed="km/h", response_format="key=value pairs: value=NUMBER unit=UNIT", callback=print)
value=195 unit=km/h
